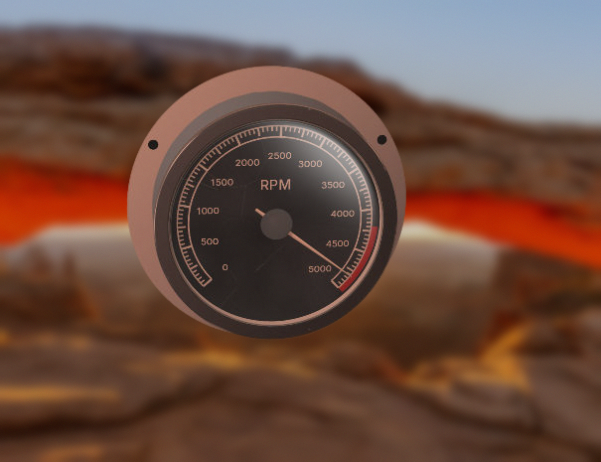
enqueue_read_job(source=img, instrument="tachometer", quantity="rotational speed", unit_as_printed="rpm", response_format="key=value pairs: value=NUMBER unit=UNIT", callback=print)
value=4800 unit=rpm
